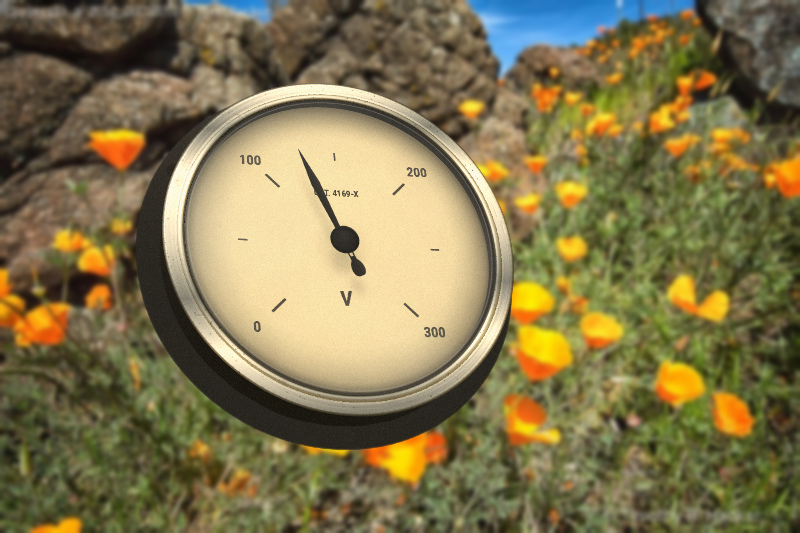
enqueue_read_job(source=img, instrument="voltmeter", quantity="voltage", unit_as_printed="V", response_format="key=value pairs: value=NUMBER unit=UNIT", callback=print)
value=125 unit=V
